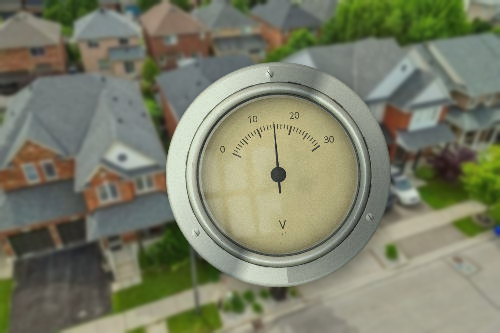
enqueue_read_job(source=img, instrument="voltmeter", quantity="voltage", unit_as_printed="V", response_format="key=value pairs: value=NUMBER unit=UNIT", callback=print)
value=15 unit=V
